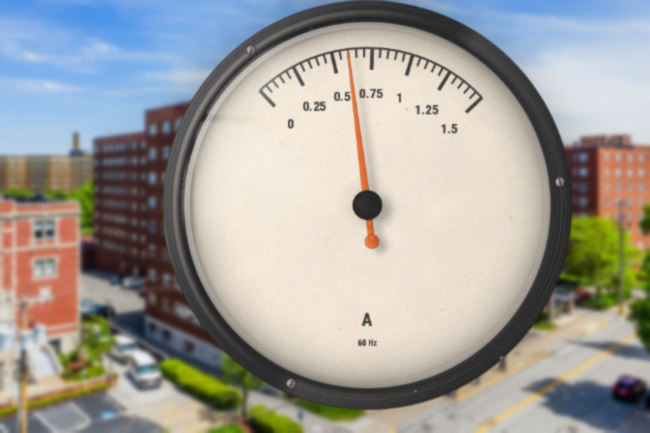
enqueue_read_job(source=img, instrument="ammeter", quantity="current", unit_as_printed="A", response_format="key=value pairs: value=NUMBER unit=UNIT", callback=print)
value=0.6 unit=A
